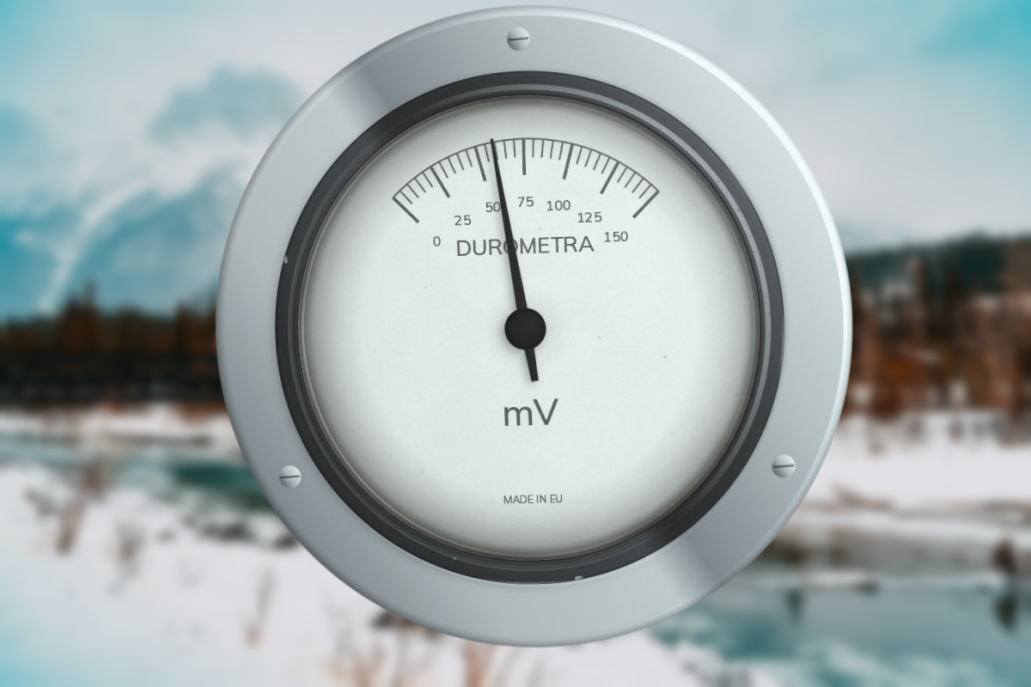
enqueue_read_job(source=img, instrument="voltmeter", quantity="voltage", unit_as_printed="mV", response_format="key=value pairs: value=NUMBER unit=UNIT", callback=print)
value=60 unit=mV
